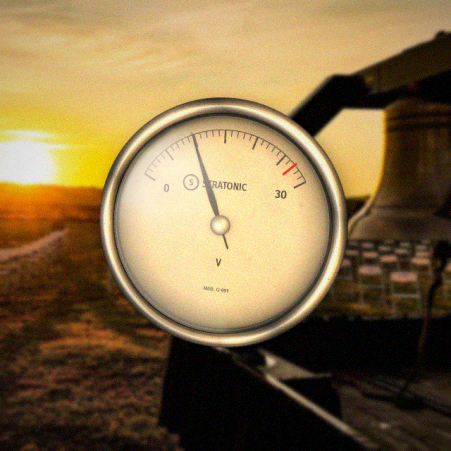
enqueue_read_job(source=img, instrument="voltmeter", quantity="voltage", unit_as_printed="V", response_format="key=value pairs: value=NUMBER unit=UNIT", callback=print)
value=10 unit=V
